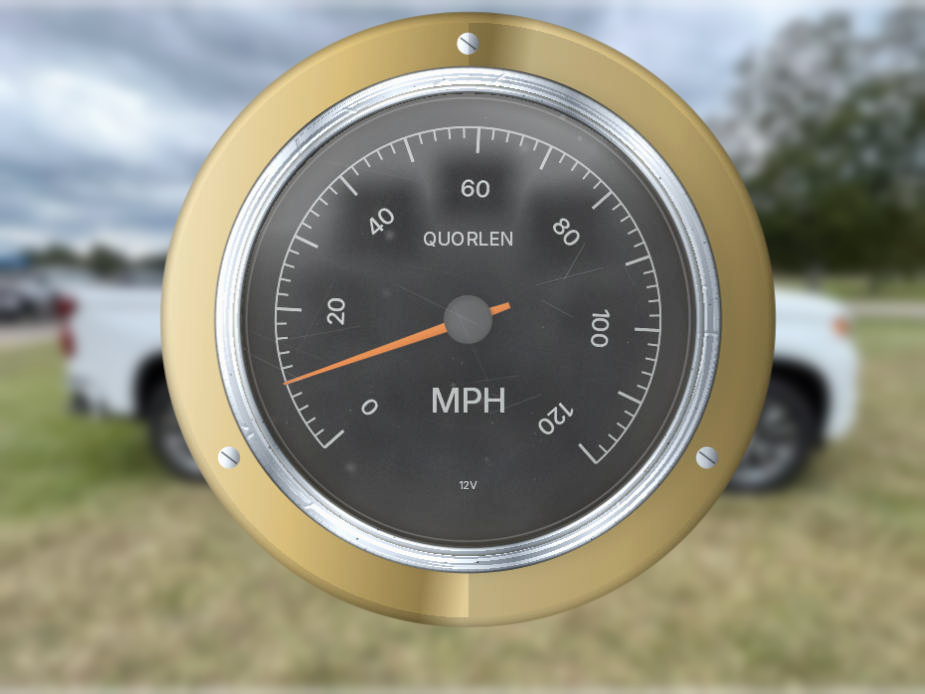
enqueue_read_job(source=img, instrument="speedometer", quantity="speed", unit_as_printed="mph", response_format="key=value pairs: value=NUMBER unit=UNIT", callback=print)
value=10 unit=mph
